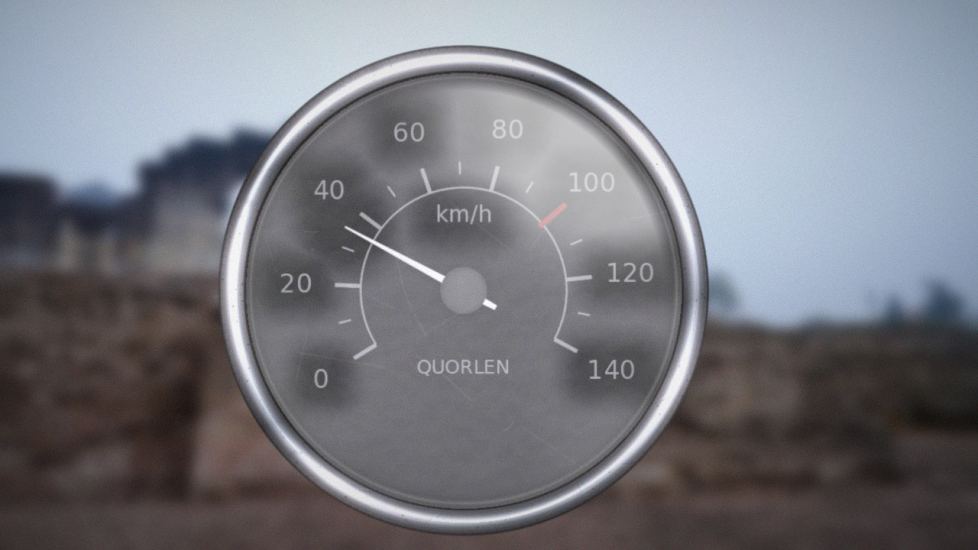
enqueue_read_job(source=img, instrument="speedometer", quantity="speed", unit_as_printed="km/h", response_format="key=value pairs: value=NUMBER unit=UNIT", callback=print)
value=35 unit=km/h
